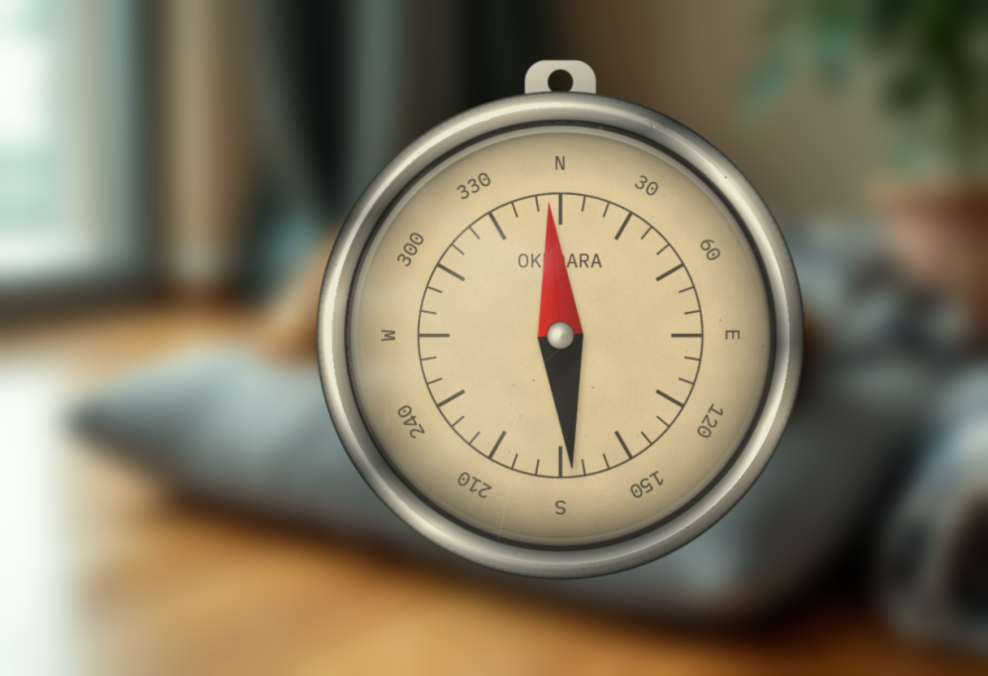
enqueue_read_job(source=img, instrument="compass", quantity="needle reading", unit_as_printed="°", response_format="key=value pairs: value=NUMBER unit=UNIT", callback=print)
value=355 unit=°
